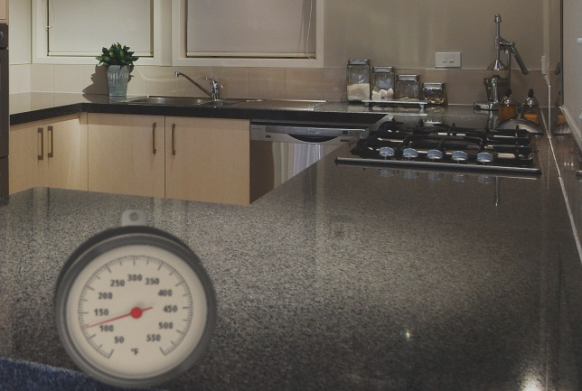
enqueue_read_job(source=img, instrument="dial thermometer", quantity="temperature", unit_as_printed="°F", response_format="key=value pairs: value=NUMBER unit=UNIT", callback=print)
value=125 unit=°F
